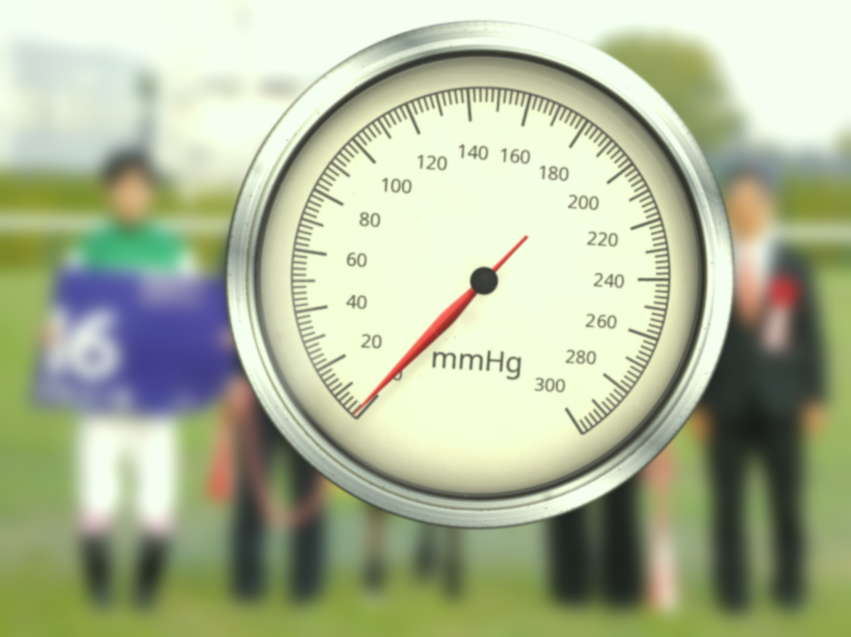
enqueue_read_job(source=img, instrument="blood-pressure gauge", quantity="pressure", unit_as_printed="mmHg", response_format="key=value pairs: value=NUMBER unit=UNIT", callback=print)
value=2 unit=mmHg
